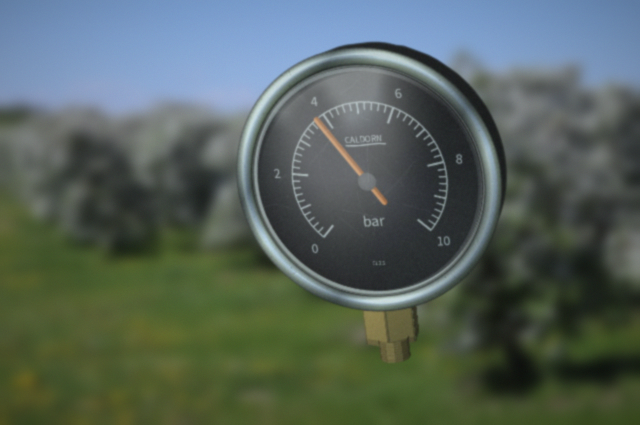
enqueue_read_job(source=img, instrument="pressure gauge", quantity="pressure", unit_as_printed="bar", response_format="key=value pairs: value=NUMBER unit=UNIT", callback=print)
value=3.8 unit=bar
